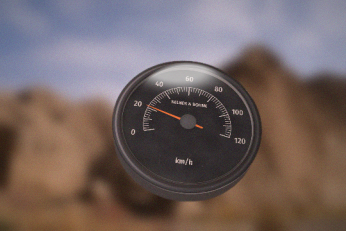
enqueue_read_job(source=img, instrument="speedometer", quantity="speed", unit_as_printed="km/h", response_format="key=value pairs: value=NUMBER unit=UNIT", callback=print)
value=20 unit=km/h
